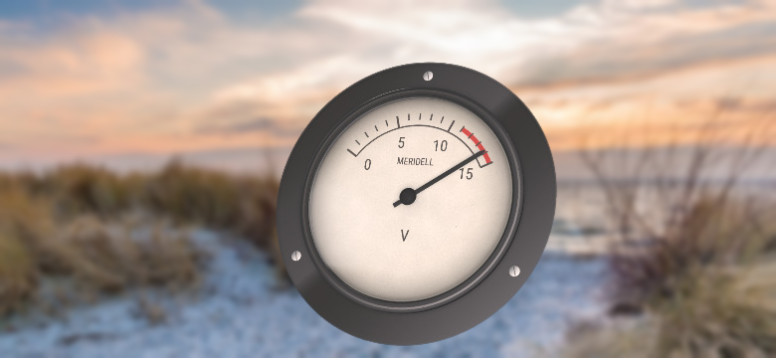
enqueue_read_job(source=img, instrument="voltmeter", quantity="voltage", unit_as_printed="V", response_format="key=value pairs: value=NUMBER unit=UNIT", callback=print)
value=14 unit=V
